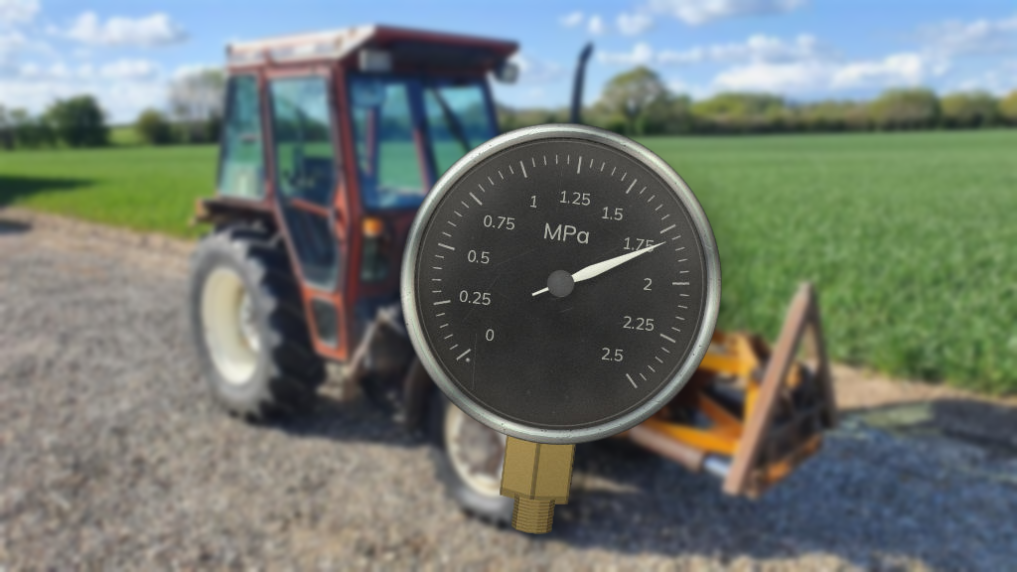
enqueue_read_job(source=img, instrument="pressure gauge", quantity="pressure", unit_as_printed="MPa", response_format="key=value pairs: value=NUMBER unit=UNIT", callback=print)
value=1.8 unit=MPa
